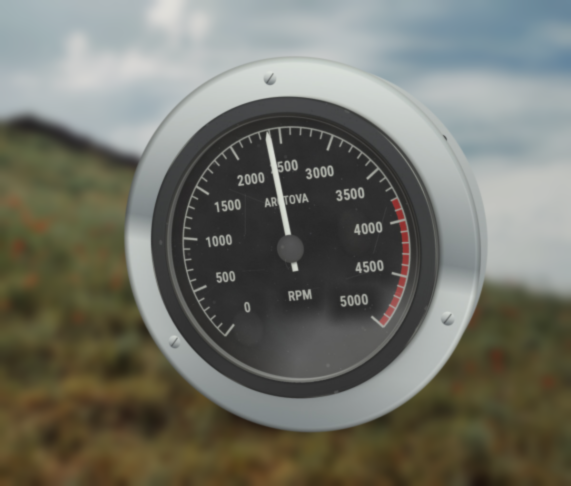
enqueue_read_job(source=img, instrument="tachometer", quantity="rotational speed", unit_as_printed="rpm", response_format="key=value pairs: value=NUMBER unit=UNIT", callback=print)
value=2400 unit=rpm
